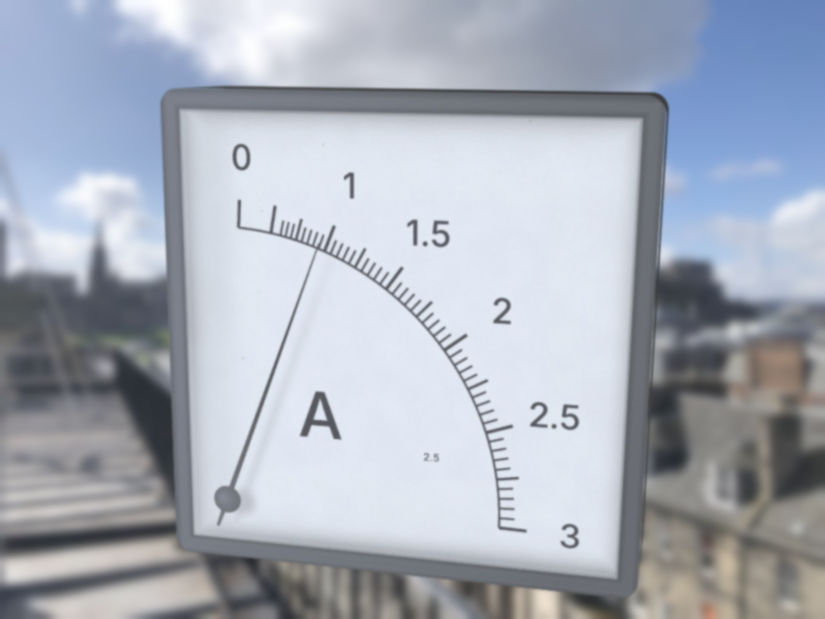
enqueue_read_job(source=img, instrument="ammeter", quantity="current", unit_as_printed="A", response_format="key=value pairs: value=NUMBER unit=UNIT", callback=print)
value=0.95 unit=A
